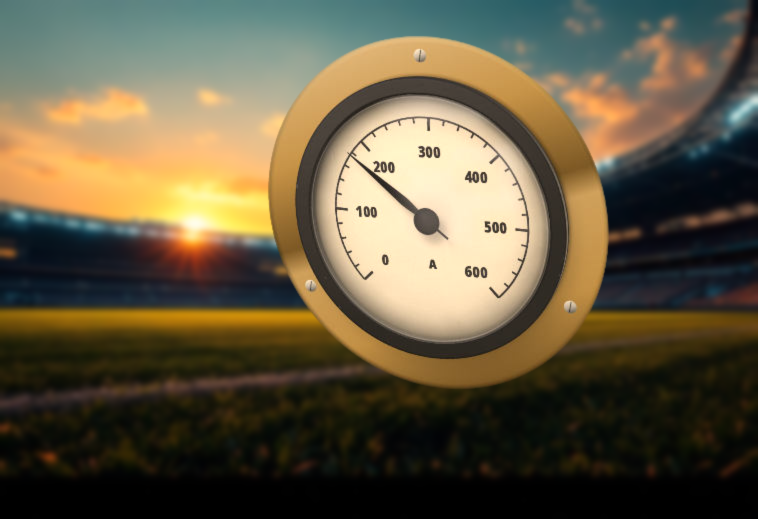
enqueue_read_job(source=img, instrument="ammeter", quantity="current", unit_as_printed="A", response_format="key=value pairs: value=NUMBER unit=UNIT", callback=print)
value=180 unit=A
